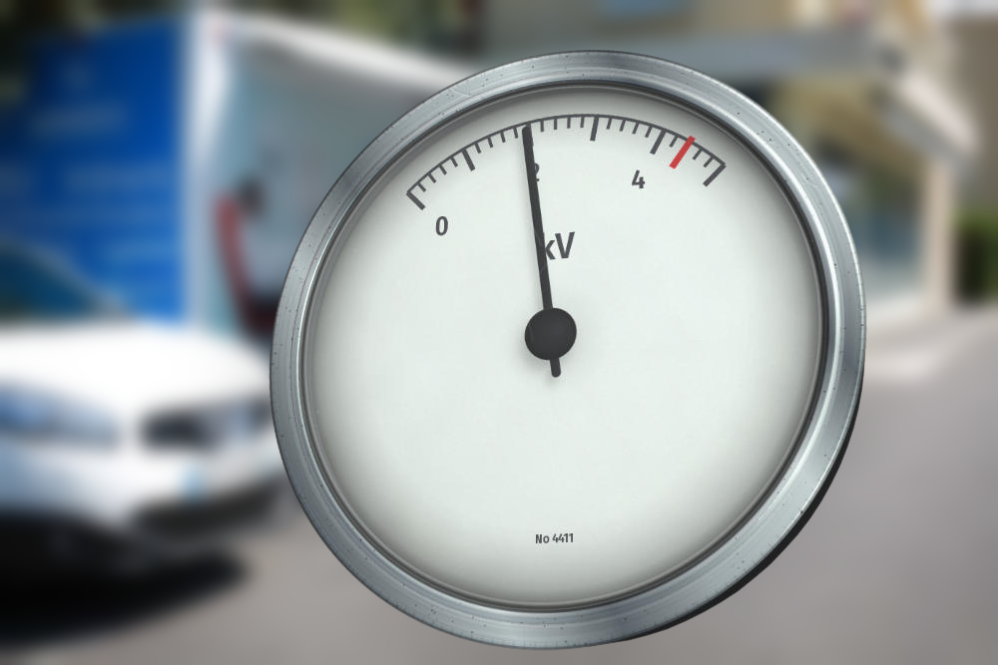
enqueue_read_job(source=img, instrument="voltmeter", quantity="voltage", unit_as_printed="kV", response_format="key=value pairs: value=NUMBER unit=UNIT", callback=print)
value=2 unit=kV
